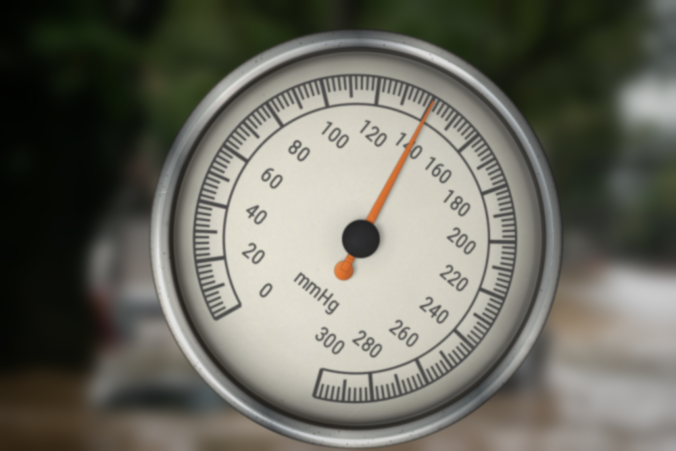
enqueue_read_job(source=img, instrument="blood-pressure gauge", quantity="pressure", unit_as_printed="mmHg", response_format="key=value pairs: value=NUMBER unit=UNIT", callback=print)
value=140 unit=mmHg
